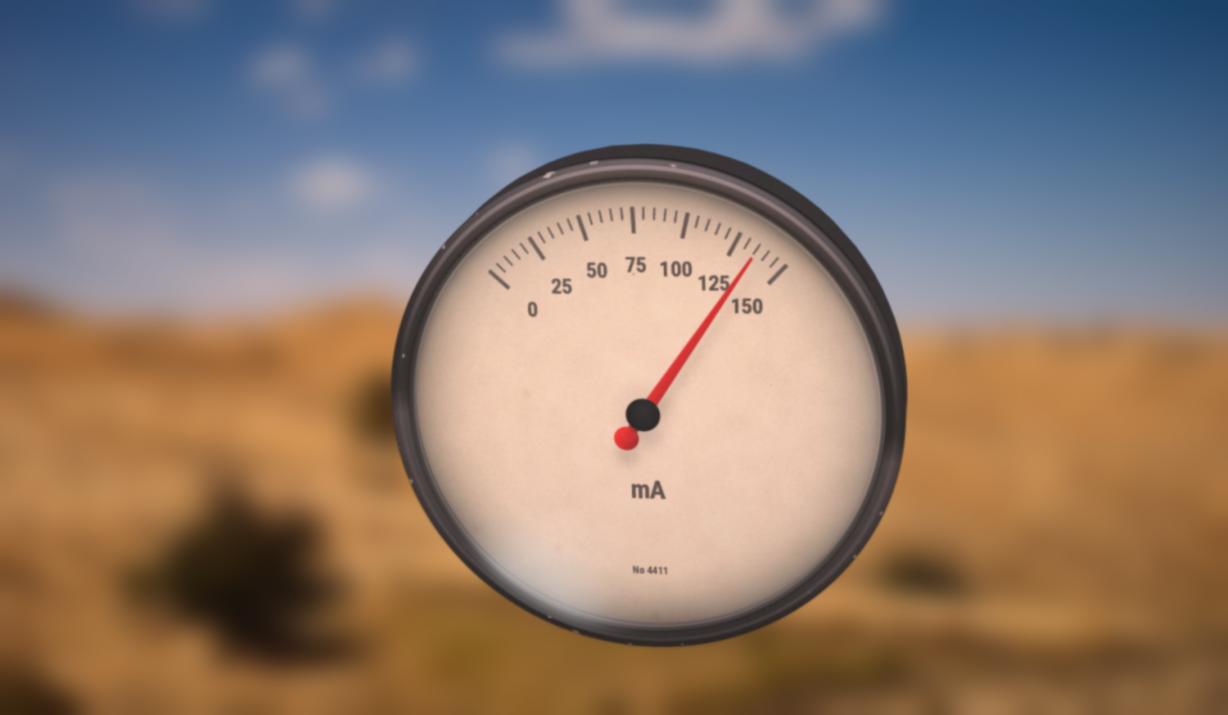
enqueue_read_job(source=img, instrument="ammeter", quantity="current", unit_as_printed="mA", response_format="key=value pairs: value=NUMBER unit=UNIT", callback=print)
value=135 unit=mA
